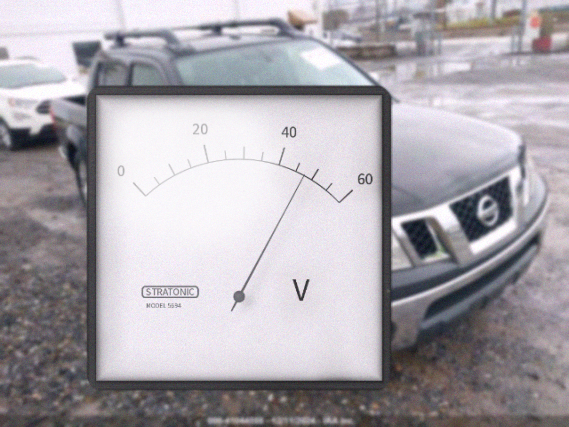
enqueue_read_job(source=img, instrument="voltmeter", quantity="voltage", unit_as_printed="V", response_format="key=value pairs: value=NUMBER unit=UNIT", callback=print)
value=47.5 unit=V
